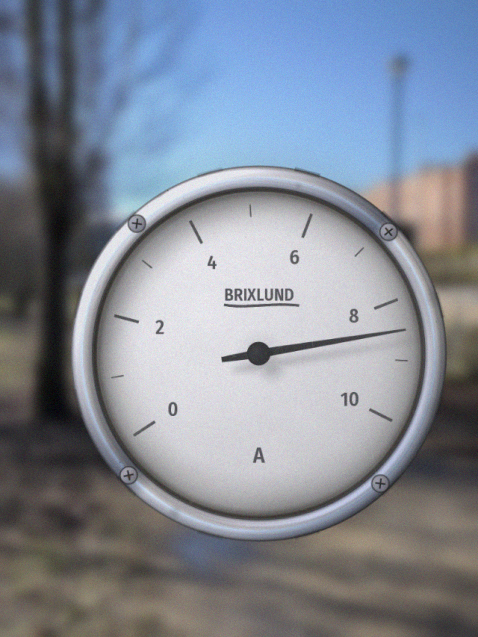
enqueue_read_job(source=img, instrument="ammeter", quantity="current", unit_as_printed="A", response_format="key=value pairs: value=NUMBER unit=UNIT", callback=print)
value=8.5 unit=A
